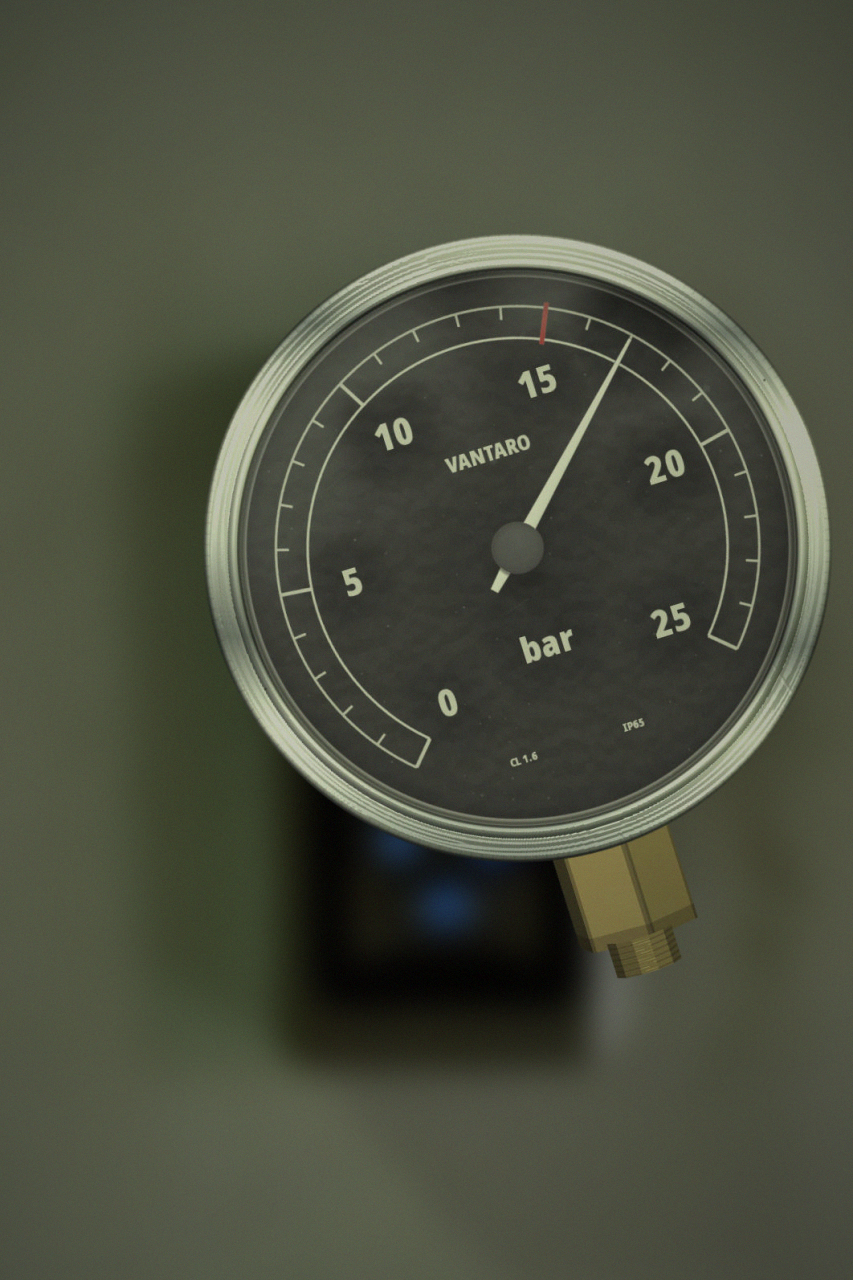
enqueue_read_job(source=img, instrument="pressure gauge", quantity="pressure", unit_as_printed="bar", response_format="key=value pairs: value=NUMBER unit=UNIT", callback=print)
value=17 unit=bar
